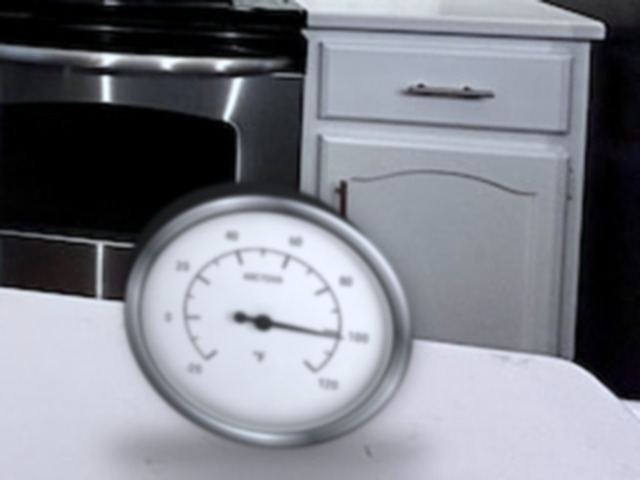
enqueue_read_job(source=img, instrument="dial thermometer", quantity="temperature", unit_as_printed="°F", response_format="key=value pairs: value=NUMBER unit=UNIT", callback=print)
value=100 unit=°F
